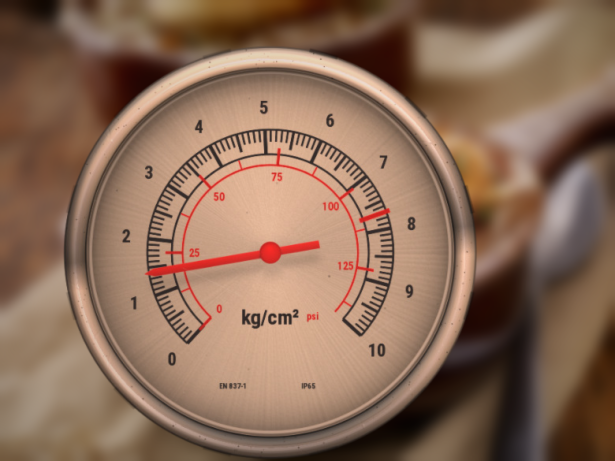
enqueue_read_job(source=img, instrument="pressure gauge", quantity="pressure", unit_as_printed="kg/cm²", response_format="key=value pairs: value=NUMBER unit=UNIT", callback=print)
value=1.4 unit=kg/cm²
